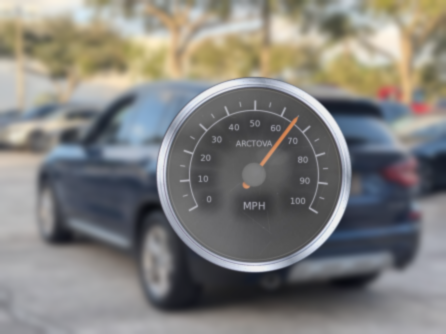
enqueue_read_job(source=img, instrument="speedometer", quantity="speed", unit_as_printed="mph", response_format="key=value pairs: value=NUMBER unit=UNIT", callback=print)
value=65 unit=mph
